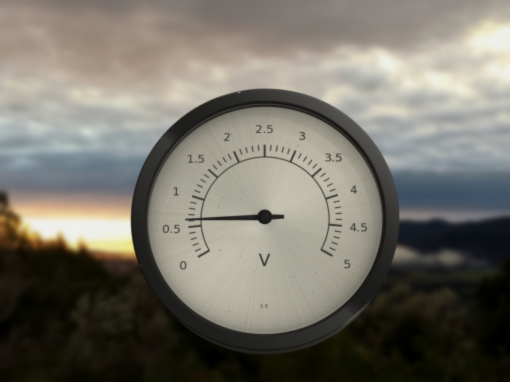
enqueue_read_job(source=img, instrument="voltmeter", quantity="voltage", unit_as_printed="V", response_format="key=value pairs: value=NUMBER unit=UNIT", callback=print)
value=0.6 unit=V
